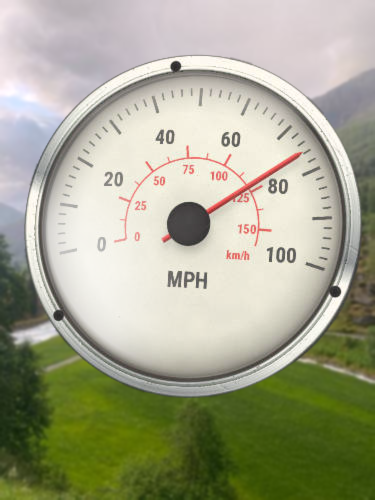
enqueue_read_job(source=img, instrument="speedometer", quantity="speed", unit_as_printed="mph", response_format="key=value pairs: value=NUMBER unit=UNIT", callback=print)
value=76 unit=mph
